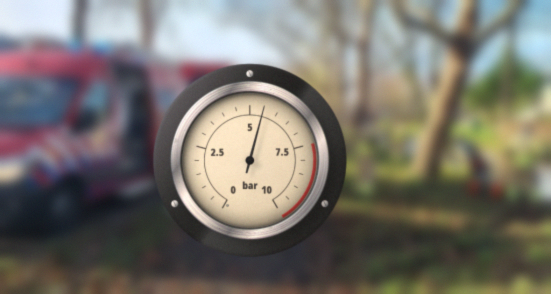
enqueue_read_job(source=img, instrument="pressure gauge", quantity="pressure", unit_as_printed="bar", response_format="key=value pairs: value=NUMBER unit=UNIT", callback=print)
value=5.5 unit=bar
